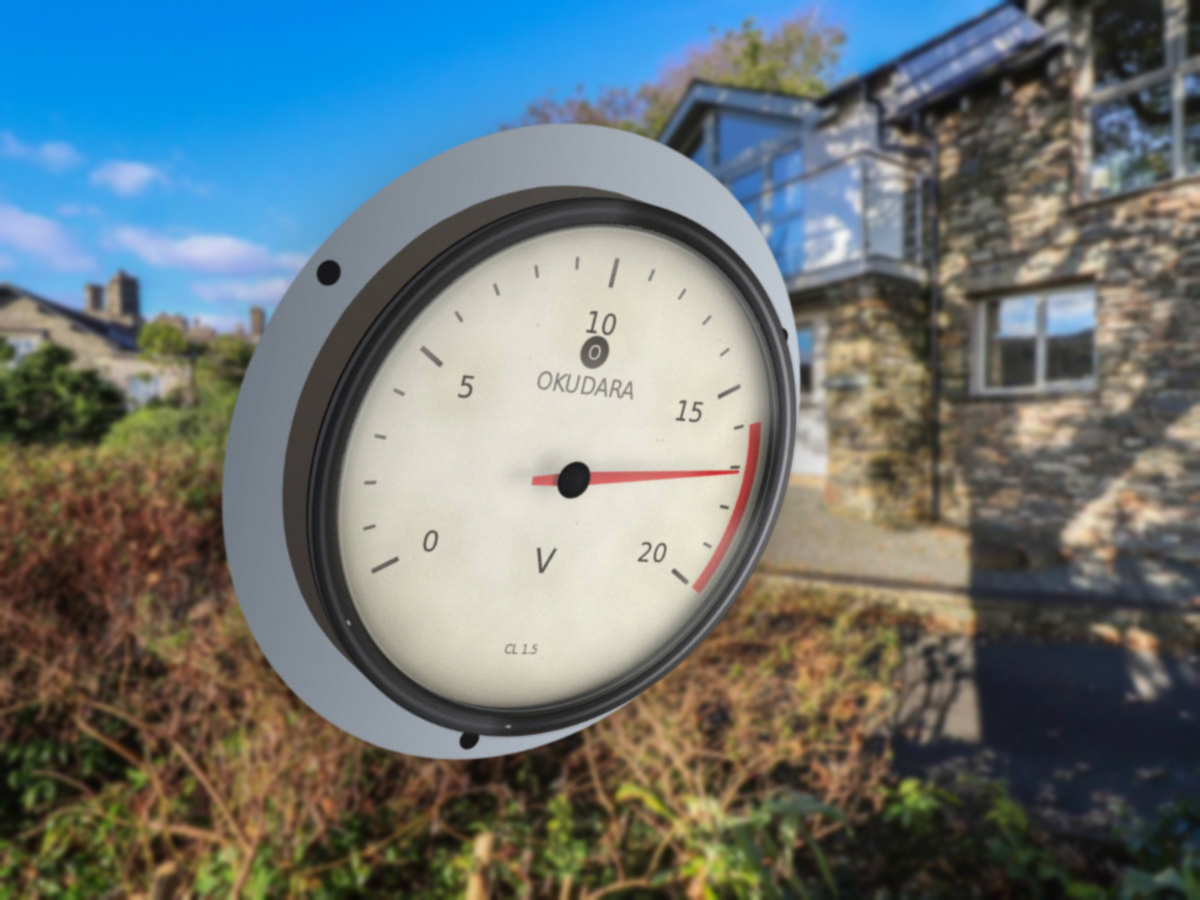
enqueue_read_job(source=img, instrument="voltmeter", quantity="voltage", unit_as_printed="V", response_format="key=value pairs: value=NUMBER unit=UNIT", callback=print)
value=17 unit=V
